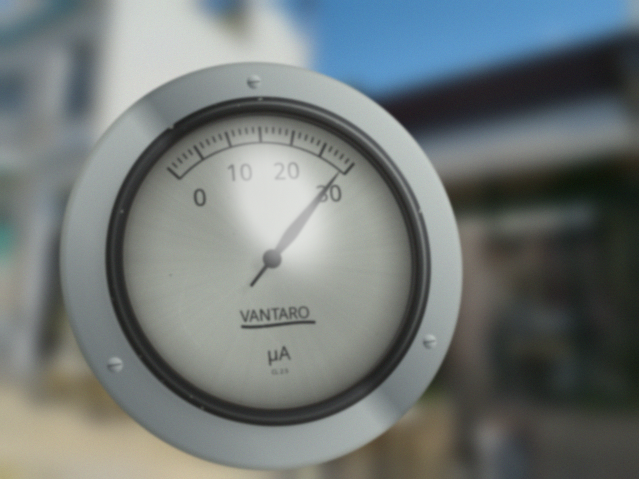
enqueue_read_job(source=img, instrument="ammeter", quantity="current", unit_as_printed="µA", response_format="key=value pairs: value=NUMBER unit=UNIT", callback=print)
value=29 unit=µA
